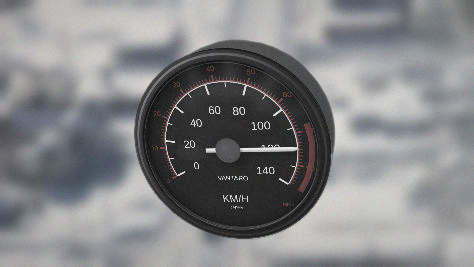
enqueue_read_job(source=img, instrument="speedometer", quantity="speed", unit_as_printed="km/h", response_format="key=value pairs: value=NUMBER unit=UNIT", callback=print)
value=120 unit=km/h
